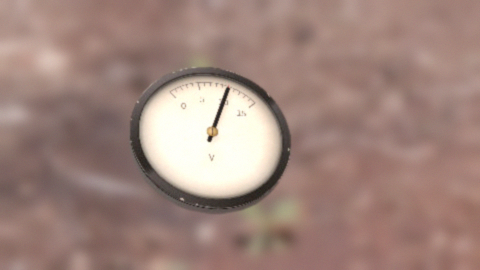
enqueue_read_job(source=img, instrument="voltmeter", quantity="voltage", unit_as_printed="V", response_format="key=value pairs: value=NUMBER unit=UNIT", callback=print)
value=10 unit=V
